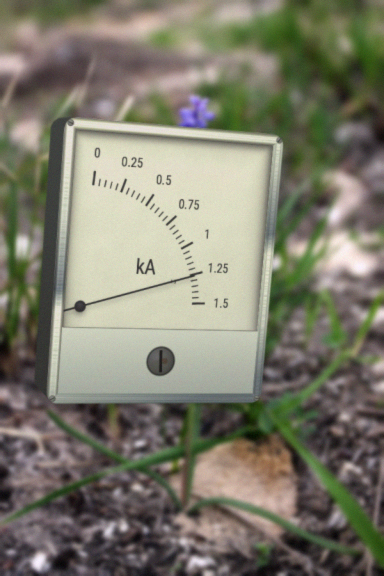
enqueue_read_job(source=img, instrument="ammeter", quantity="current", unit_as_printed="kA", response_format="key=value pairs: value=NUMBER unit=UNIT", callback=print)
value=1.25 unit=kA
